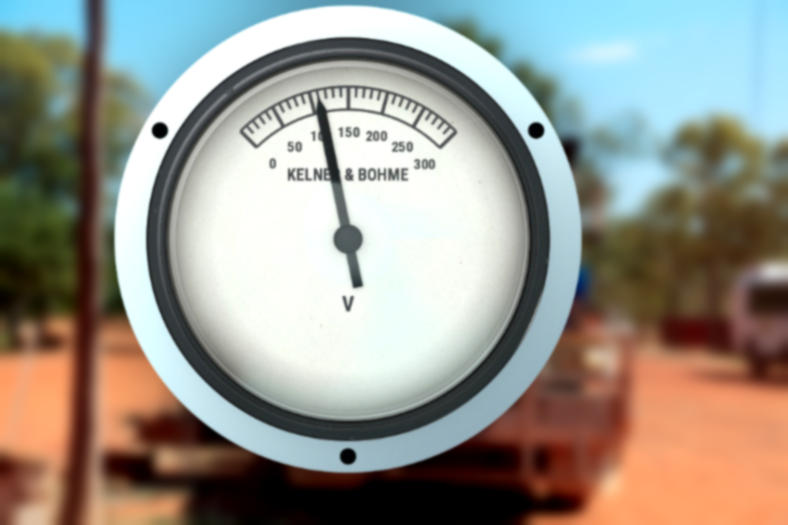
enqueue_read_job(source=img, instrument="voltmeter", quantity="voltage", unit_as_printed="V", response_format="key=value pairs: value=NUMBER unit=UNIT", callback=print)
value=110 unit=V
